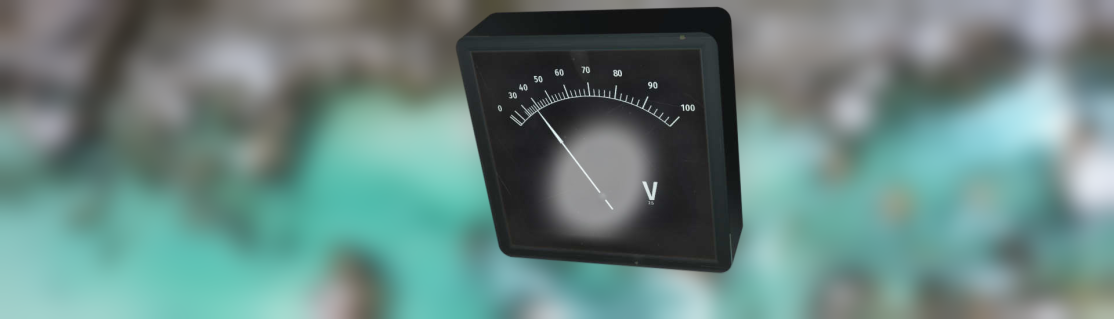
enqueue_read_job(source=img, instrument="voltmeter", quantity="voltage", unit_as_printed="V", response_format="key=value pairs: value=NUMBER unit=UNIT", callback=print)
value=40 unit=V
